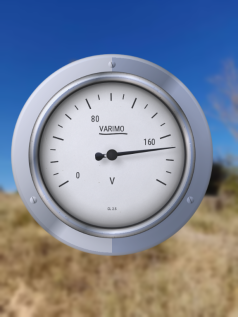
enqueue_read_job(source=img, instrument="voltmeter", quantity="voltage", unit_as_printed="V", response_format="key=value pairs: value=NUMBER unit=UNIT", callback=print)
value=170 unit=V
